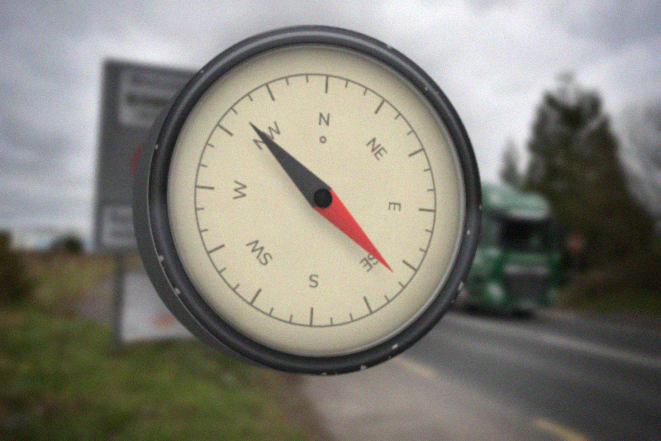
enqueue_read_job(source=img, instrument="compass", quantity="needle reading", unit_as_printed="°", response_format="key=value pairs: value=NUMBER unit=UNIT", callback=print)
value=130 unit=°
